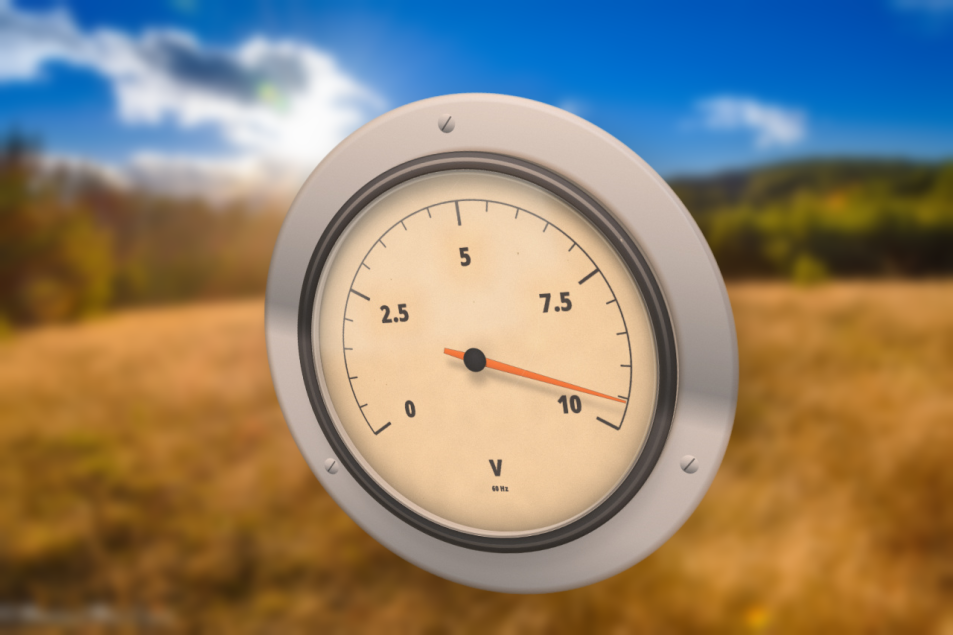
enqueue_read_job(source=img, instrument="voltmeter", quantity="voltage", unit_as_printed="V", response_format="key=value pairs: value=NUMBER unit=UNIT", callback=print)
value=9.5 unit=V
